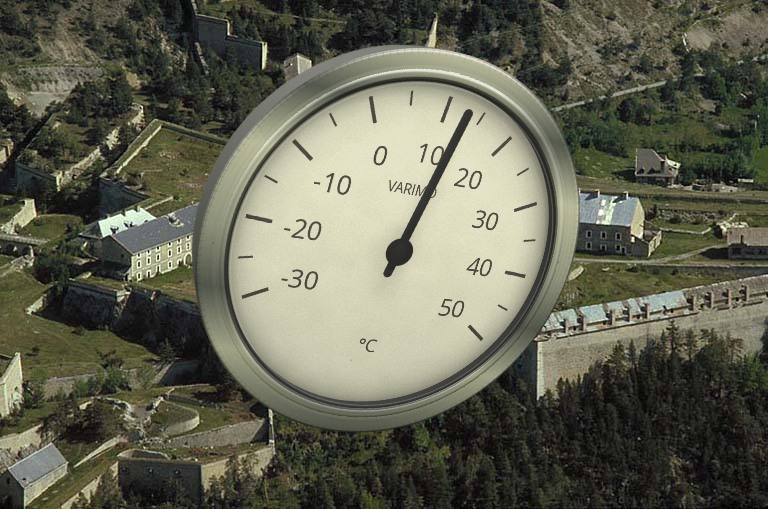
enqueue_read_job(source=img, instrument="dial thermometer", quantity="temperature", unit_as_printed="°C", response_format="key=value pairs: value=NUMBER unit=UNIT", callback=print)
value=12.5 unit=°C
